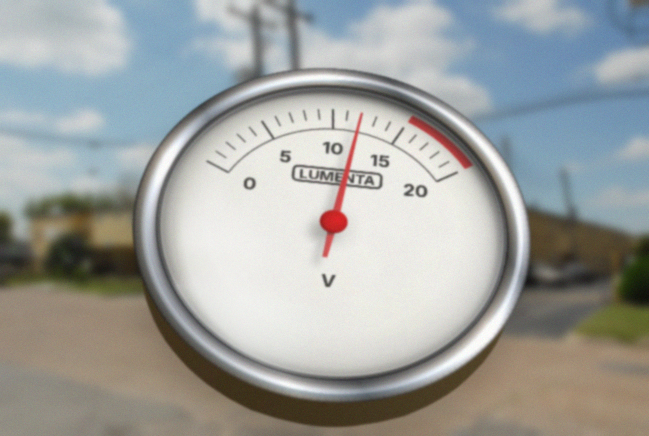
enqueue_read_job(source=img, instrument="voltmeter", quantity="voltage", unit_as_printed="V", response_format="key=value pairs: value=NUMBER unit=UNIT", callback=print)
value=12 unit=V
